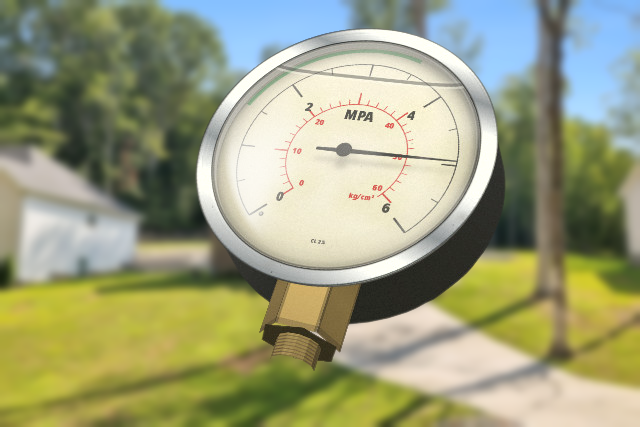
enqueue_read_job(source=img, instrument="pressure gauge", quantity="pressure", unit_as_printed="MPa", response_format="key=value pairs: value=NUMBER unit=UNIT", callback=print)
value=5 unit=MPa
